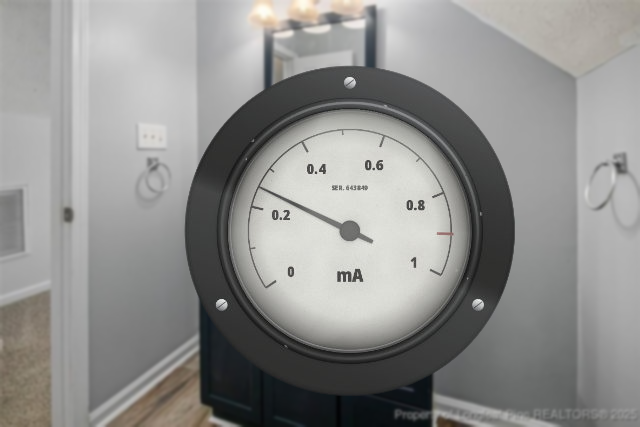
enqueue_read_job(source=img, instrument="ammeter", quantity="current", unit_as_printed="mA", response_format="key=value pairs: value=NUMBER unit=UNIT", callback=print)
value=0.25 unit=mA
